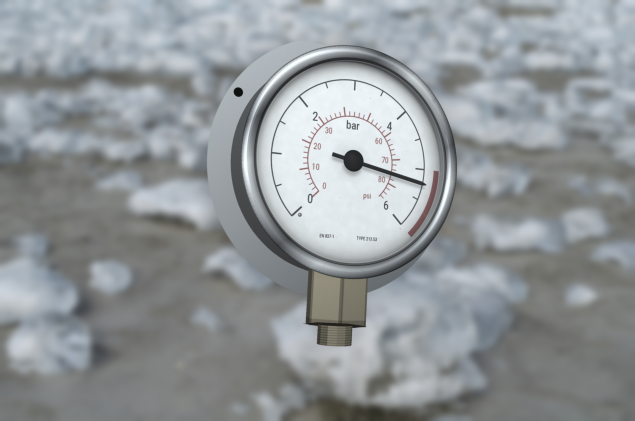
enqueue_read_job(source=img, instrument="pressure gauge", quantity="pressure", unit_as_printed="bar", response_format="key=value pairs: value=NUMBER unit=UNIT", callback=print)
value=5.25 unit=bar
